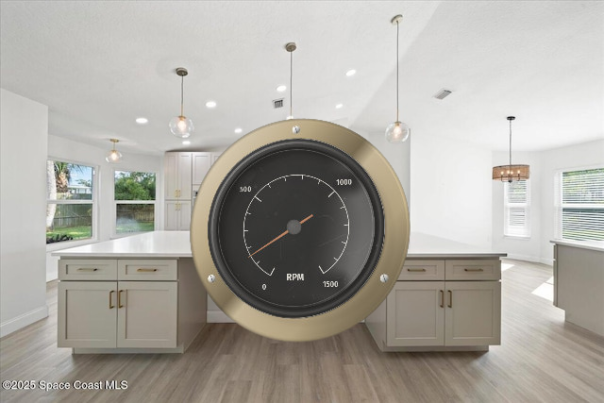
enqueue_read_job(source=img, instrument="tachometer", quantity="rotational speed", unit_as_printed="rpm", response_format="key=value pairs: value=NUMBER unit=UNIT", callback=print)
value=150 unit=rpm
